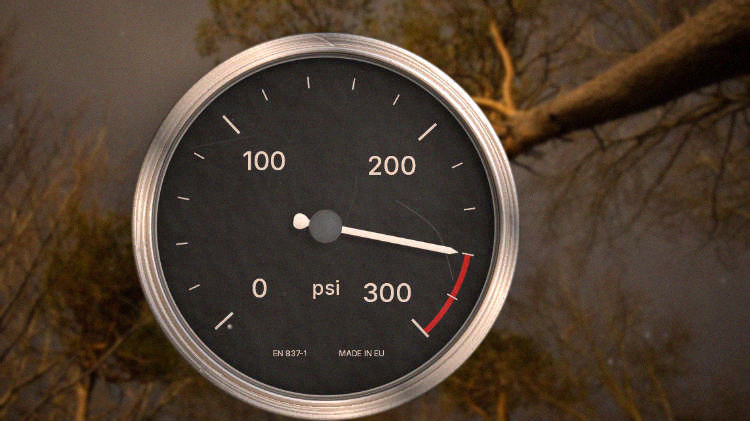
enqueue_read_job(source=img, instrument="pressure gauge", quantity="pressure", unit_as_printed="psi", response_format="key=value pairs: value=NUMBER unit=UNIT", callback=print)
value=260 unit=psi
